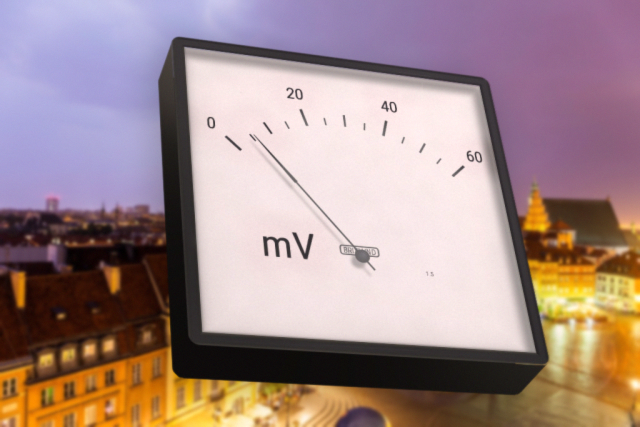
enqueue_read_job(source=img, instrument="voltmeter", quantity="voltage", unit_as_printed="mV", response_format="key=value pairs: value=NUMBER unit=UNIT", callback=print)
value=5 unit=mV
